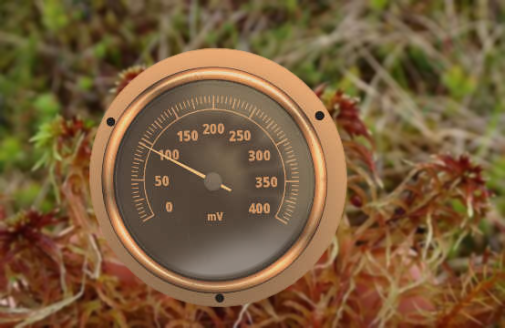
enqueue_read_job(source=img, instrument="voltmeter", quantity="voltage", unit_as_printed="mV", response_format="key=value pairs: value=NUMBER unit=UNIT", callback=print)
value=95 unit=mV
